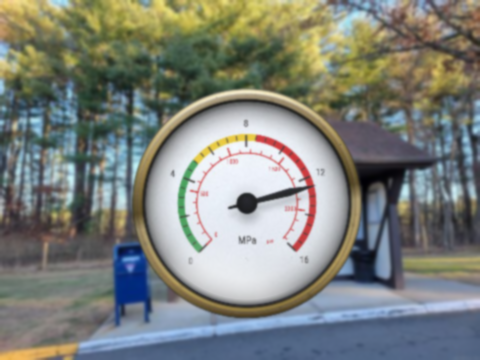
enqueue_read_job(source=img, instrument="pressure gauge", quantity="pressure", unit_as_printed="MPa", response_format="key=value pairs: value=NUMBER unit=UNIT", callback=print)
value=12.5 unit=MPa
